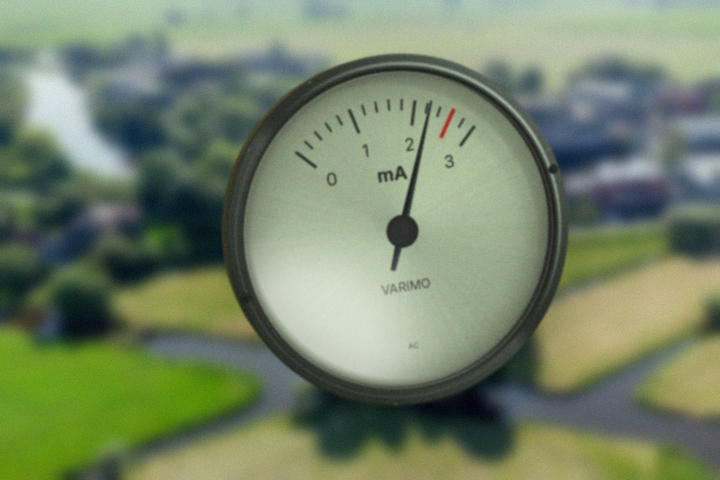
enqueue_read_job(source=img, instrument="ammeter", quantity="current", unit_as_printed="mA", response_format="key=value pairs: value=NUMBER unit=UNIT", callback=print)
value=2.2 unit=mA
